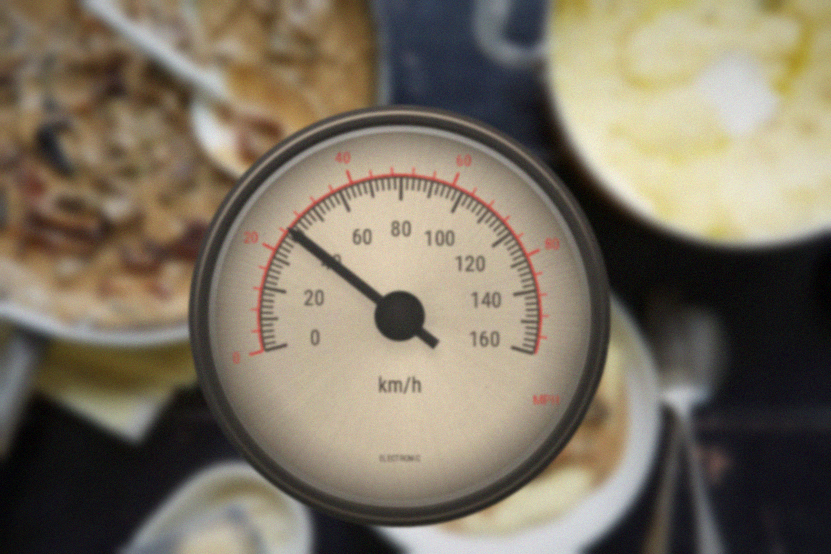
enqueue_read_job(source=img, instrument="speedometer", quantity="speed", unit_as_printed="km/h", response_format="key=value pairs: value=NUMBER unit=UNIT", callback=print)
value=40 unit=km/h
